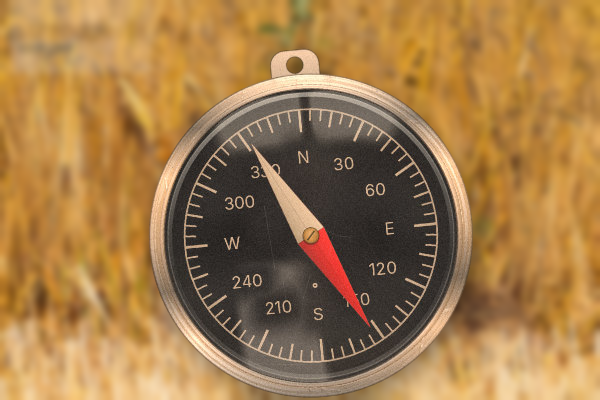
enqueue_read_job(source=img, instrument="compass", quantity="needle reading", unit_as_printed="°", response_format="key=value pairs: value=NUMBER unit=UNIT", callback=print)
value=152.5 unit=°
